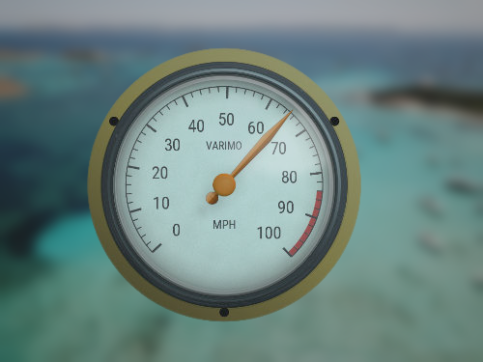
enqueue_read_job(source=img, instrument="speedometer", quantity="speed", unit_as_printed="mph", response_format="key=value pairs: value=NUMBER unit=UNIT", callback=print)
value=65 unit=mph
